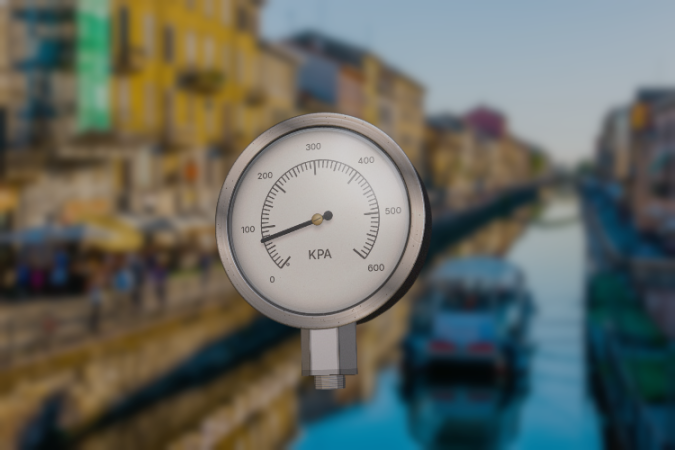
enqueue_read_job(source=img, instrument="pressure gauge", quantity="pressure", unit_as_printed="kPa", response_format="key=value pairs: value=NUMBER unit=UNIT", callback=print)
value=70 unit=kPa
